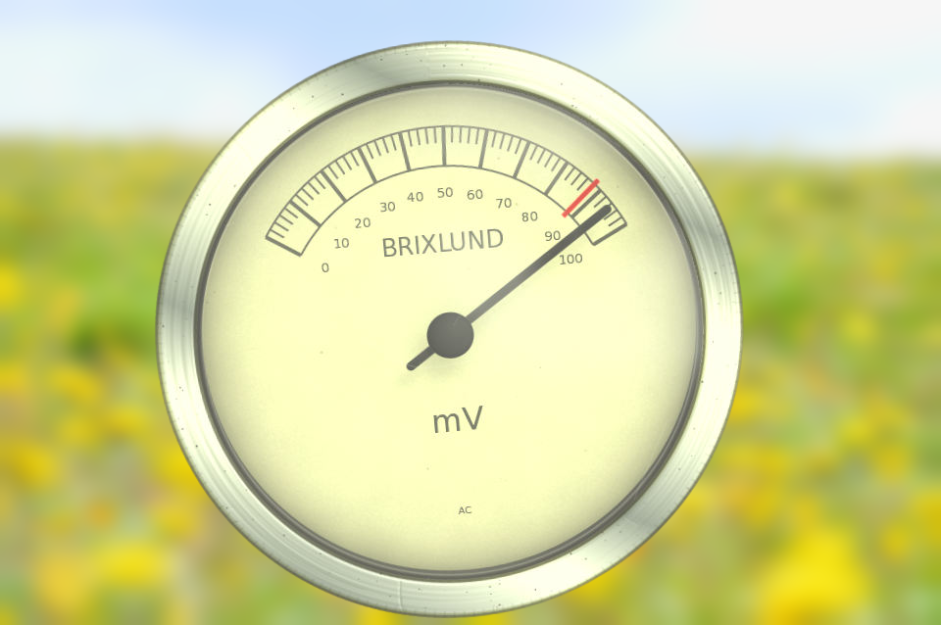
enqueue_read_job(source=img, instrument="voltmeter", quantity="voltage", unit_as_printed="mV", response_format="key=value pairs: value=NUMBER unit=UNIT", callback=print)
value=94 unit=mV
